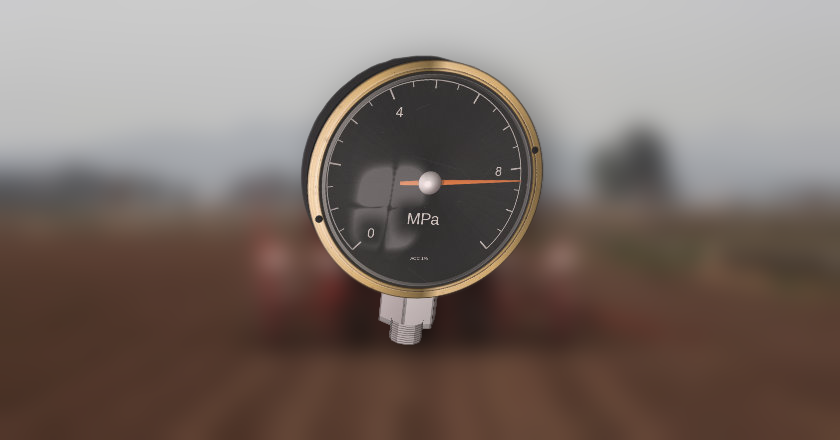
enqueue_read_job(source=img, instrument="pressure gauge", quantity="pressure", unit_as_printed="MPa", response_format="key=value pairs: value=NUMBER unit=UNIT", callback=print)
value=8.25 unit=MPa
